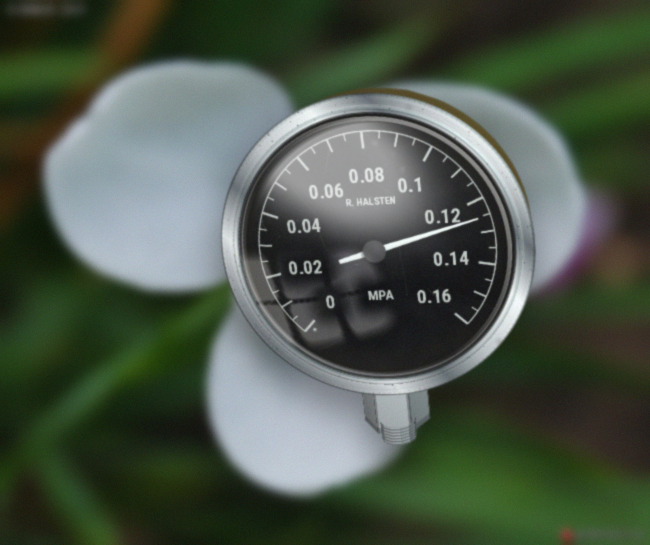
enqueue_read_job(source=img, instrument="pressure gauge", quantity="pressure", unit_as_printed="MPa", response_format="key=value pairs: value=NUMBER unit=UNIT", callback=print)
value=0.125 unit=MPa
